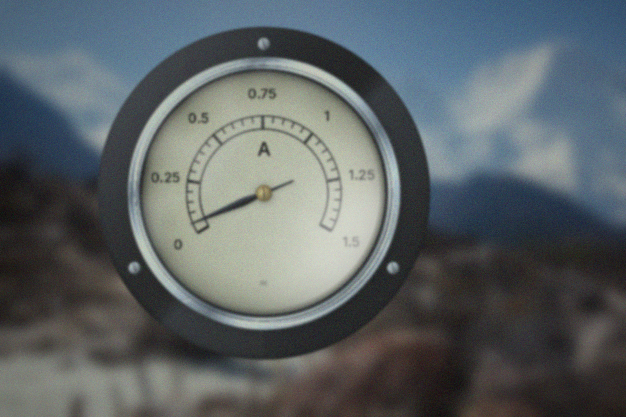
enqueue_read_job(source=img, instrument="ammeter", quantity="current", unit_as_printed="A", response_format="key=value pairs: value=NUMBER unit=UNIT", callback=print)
value=0.05 unit=A
